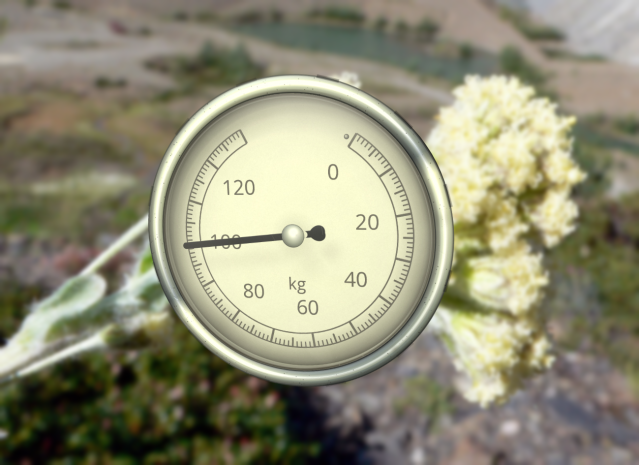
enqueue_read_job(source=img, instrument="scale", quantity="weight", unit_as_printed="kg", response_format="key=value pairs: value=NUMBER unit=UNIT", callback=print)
value=100 unit=kg
